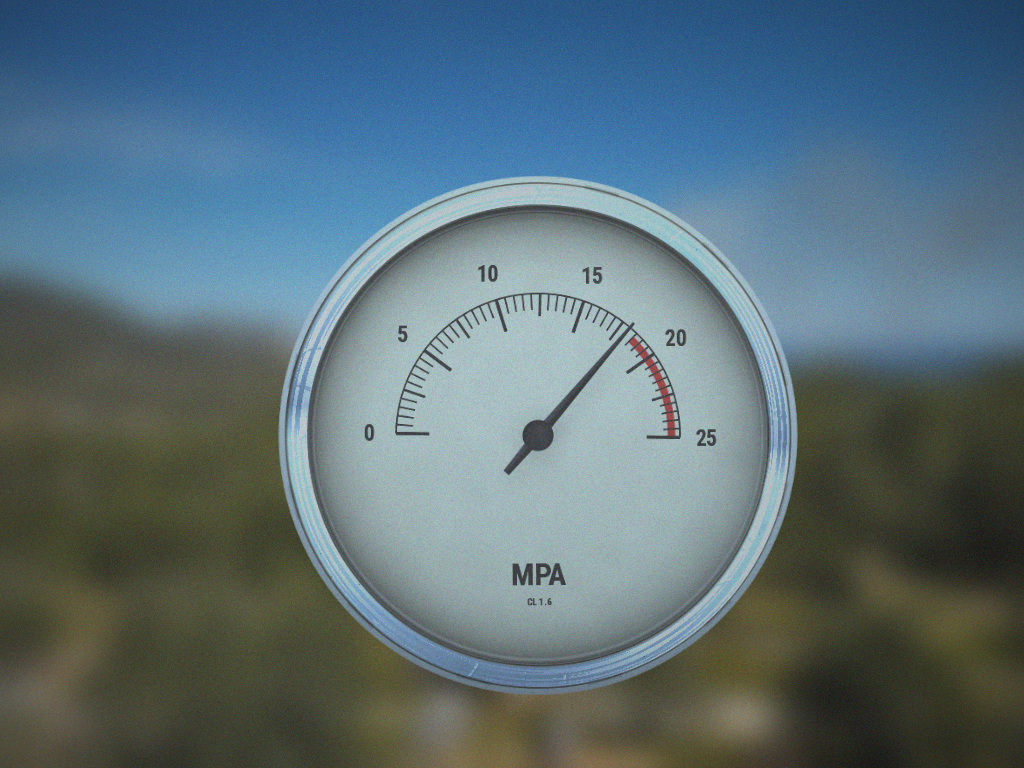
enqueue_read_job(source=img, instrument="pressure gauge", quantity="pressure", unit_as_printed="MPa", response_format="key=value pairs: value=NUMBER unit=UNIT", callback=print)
value=18 unit=MPa
